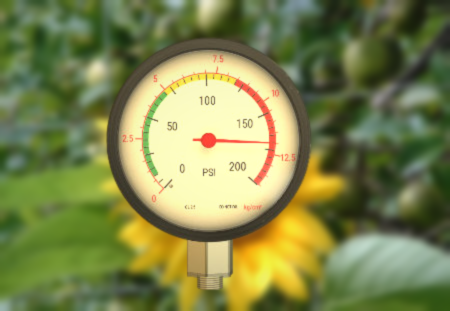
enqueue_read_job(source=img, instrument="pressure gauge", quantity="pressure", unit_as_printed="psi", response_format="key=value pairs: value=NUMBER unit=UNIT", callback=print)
value=170 unit=psi
